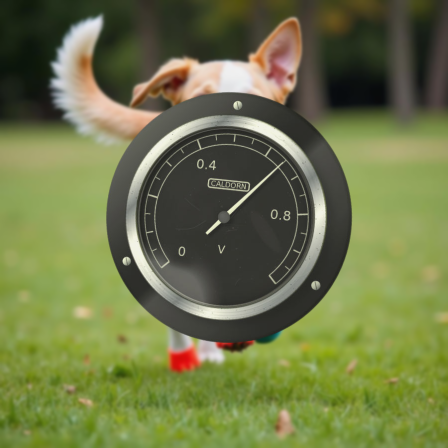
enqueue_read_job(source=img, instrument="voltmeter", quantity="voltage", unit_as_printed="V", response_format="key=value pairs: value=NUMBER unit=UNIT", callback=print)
value=0.65 unit=V
